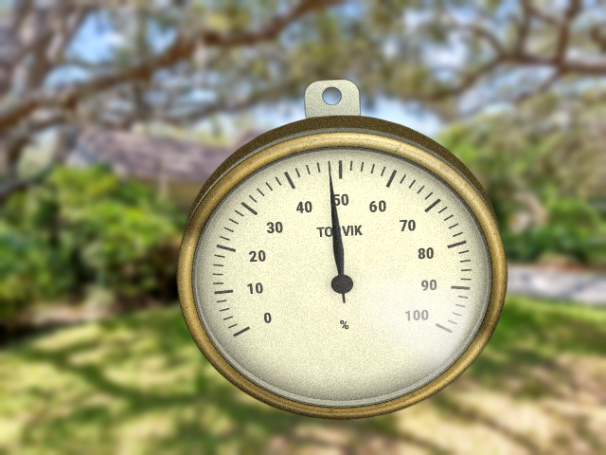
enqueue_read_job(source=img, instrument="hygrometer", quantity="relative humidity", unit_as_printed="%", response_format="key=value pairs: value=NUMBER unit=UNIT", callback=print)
value=48 unit=%
